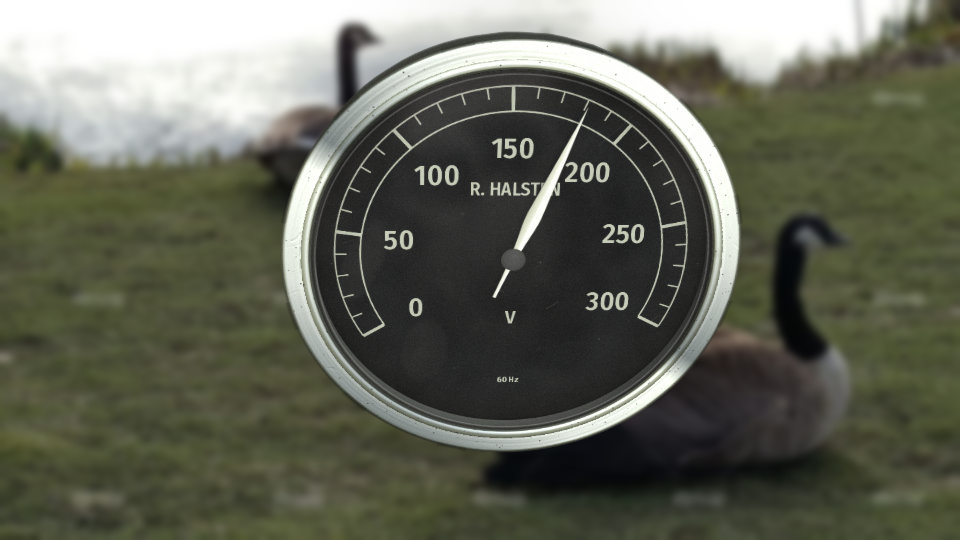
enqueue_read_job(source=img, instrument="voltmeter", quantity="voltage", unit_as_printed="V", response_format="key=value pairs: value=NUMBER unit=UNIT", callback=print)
value=180 unit=V
